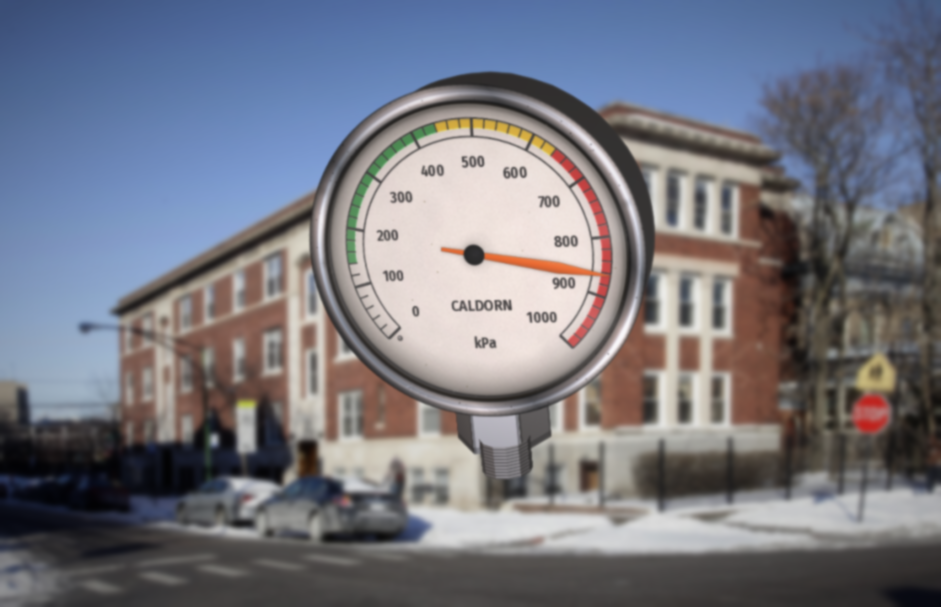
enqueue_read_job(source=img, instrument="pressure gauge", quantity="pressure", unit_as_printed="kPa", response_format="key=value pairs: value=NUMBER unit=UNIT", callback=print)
value=860 unit=kPa
